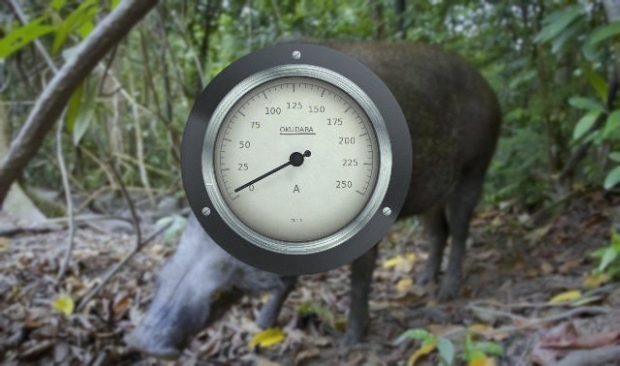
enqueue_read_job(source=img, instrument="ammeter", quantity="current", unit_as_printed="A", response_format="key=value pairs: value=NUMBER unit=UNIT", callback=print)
value=5 unit=A
